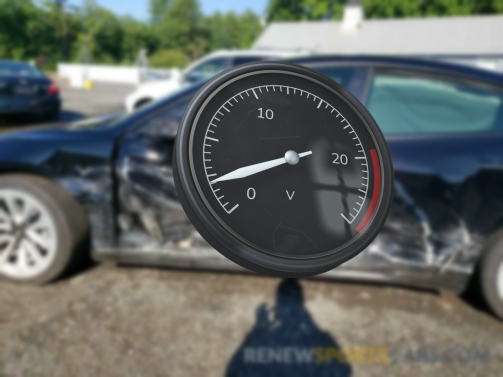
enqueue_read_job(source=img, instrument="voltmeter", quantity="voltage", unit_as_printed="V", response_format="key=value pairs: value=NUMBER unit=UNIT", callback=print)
value=2 unit=V
